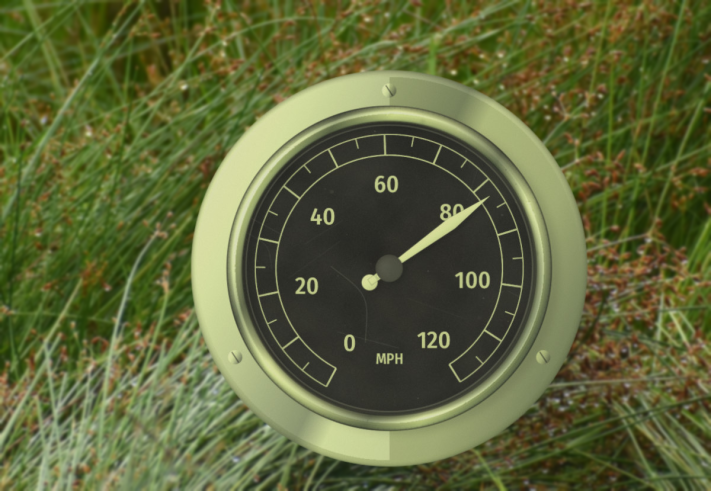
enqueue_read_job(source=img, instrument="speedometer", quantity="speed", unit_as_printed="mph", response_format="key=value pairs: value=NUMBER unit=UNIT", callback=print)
value=82.5 unit=mph
